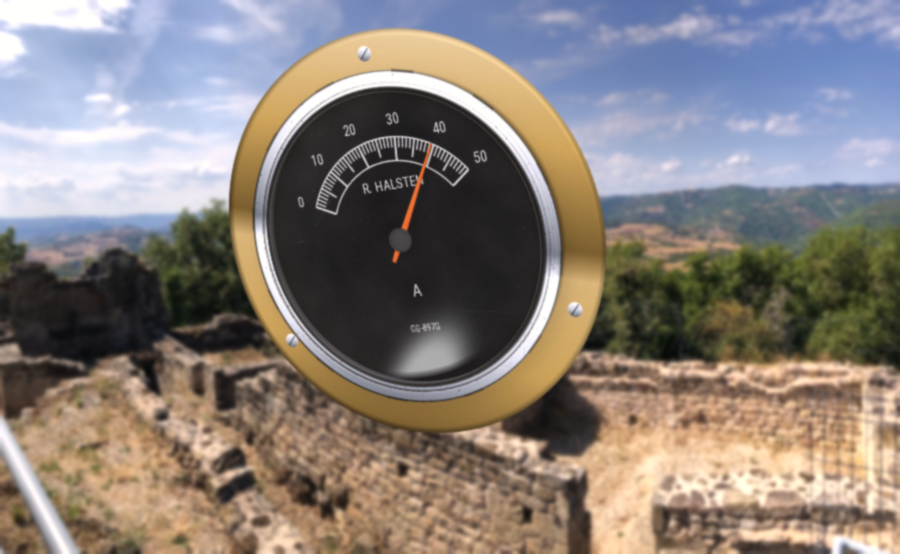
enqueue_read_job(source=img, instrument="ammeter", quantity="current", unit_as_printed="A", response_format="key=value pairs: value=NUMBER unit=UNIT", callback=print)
value=40 unit=A
